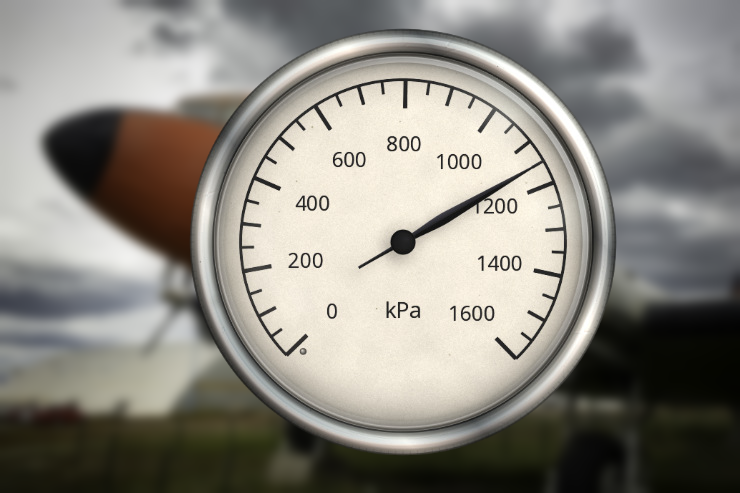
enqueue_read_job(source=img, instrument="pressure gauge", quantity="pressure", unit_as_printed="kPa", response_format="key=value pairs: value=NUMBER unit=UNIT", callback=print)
value=1150 unit=kPa
